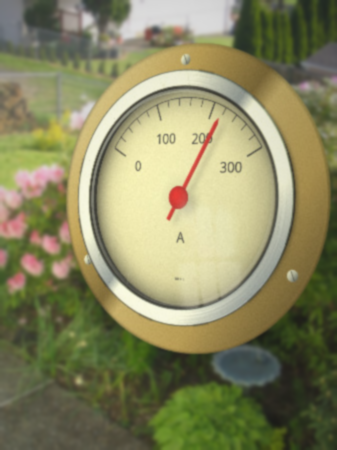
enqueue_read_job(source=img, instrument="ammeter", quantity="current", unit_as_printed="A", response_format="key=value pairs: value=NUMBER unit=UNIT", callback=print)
value=220 unit=A
